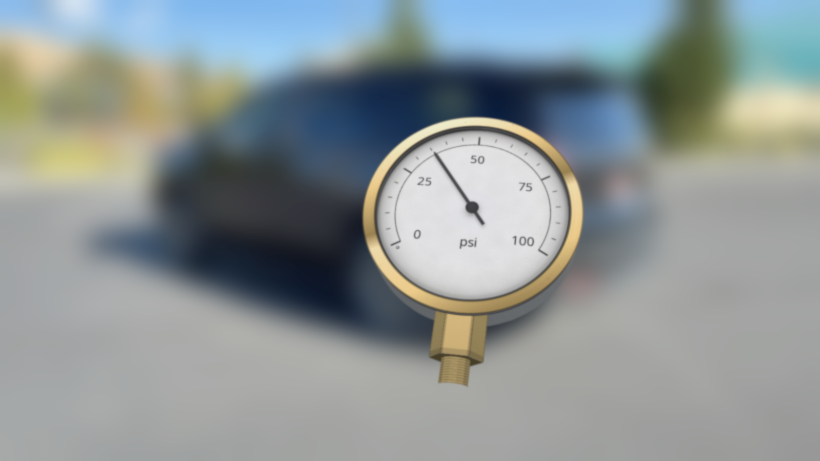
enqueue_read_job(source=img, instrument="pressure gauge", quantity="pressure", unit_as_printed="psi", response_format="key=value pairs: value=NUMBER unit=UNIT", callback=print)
value=35 unit=psi
